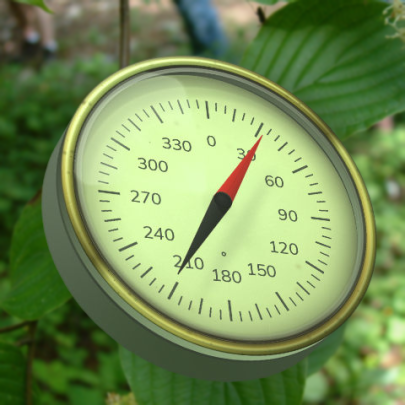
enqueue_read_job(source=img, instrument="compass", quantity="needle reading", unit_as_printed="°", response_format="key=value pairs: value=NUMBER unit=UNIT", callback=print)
value=32.5 unit=°
